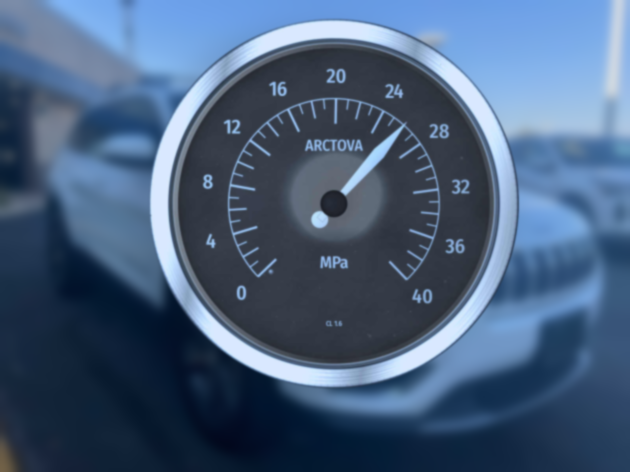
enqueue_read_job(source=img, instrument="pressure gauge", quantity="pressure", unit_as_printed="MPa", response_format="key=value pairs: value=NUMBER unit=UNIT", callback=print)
value=26 unit=MPa
